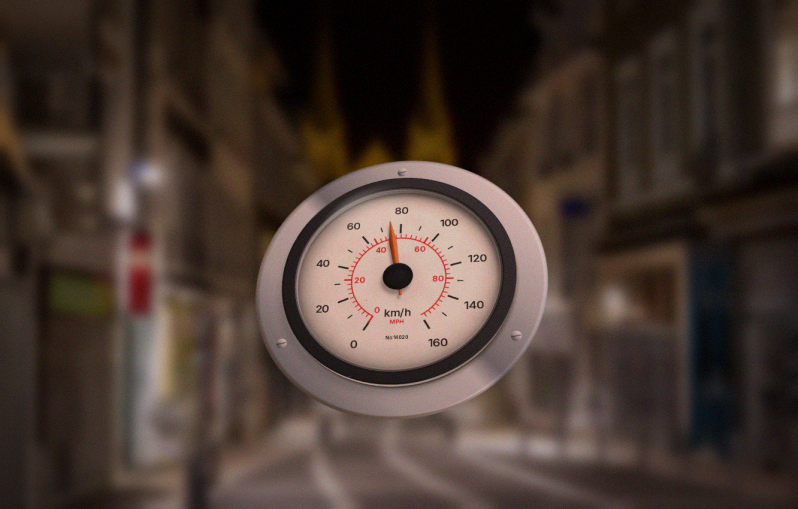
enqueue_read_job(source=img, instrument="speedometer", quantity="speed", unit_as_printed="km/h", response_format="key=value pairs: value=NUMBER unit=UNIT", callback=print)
value=75 unit=km/h
